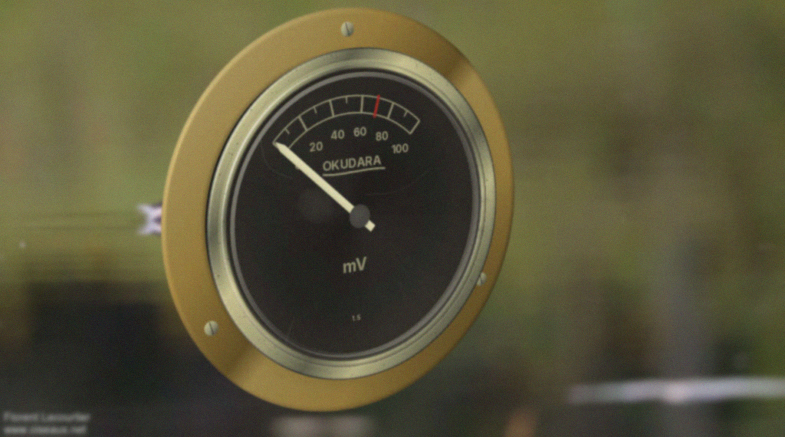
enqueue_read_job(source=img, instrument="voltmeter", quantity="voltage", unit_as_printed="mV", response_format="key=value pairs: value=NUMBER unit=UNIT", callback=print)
value=0 unit=mV
